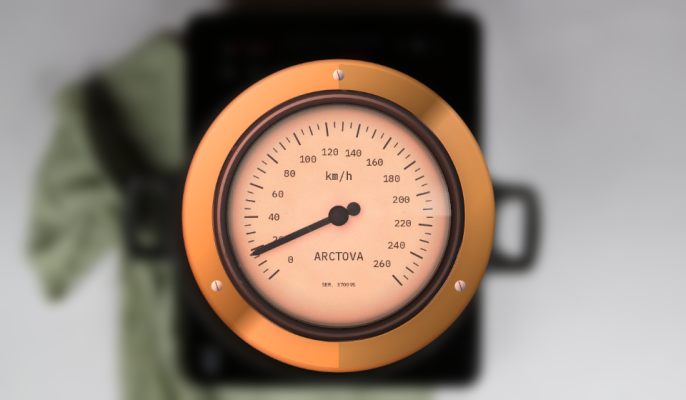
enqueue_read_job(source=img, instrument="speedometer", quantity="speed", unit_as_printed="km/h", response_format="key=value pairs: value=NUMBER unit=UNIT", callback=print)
value=17.5 unit=km/h
